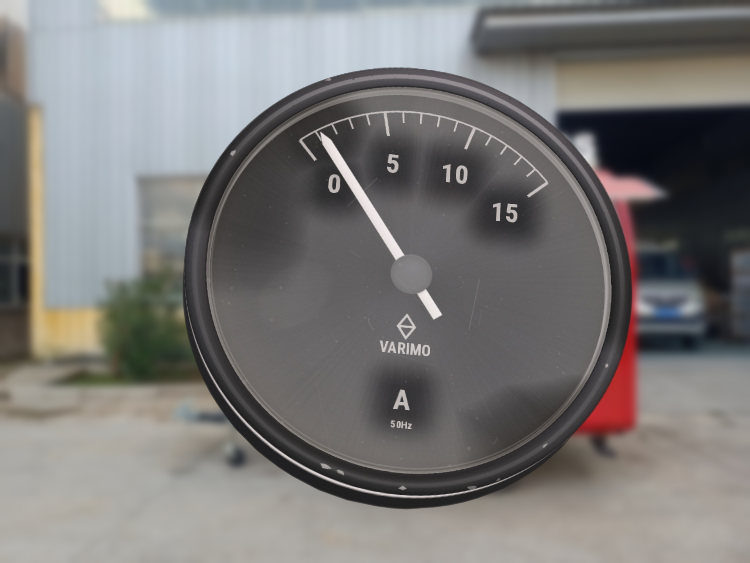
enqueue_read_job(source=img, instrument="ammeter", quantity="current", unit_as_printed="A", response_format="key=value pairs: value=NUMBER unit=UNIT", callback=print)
value=1 unit=A
